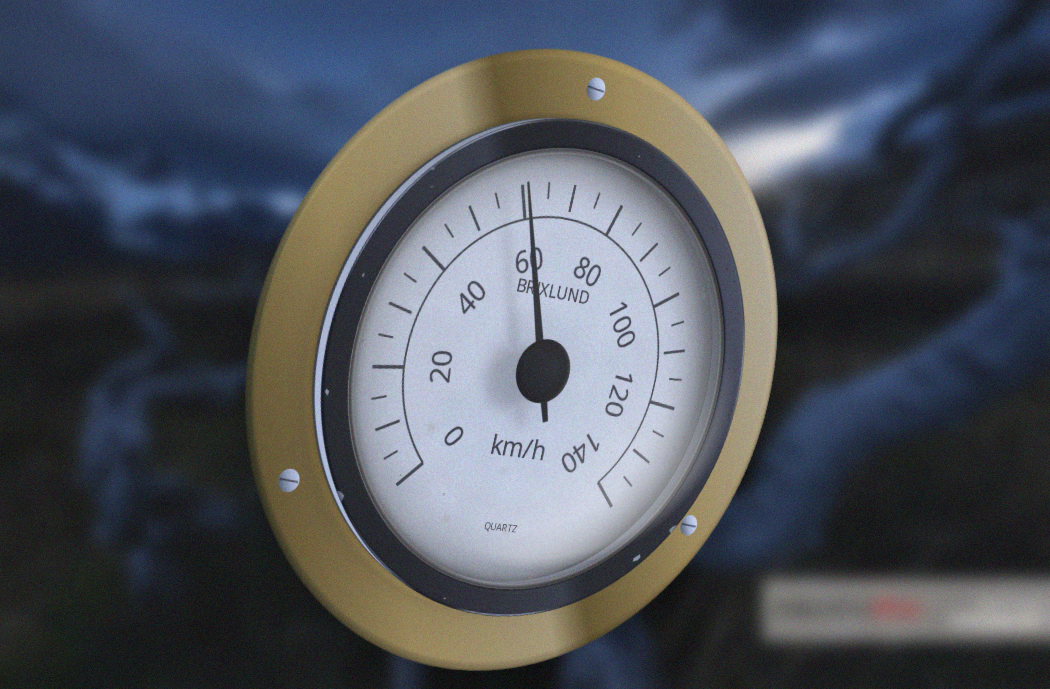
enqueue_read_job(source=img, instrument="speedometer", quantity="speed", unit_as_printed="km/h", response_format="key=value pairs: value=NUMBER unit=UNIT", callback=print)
value=60 unit=km/h
